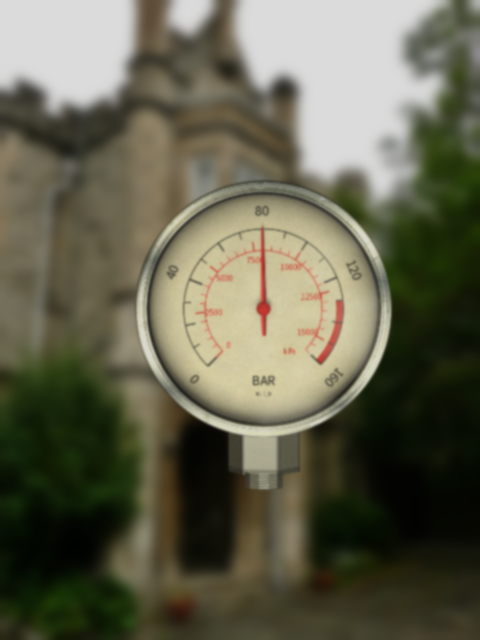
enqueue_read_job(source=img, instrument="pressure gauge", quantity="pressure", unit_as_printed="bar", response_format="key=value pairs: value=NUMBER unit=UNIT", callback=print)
value=80 unit=bar
